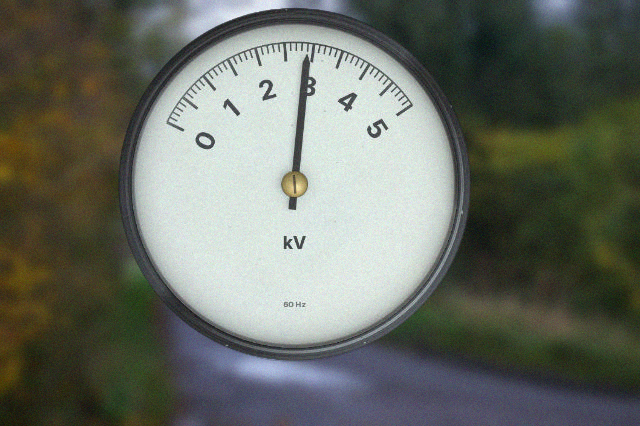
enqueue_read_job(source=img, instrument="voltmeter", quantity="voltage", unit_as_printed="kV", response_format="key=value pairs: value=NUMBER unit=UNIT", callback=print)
value=2.9 unit=kV
